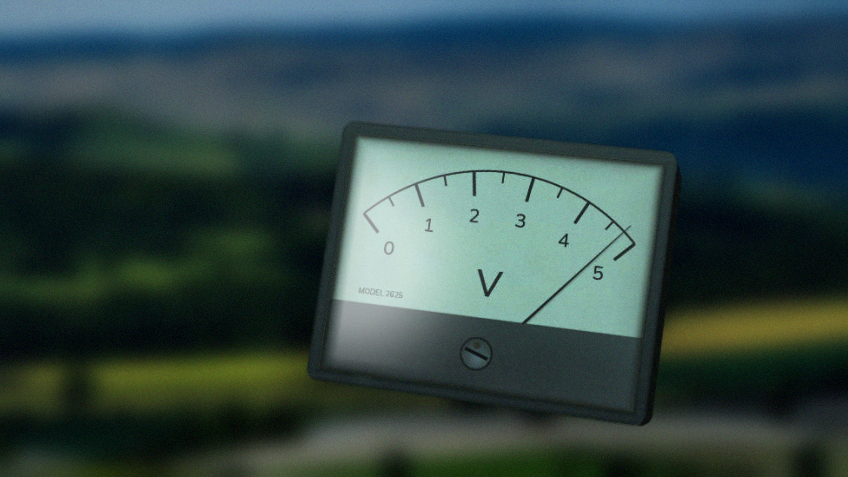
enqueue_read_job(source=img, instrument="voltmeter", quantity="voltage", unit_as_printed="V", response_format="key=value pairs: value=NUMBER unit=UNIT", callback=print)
value=4.75 unit=V
